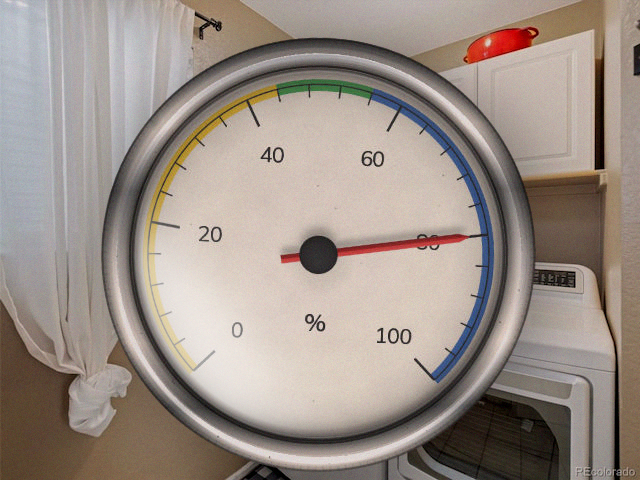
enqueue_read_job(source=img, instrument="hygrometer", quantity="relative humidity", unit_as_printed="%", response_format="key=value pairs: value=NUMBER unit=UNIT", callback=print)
value=80 unit=%
